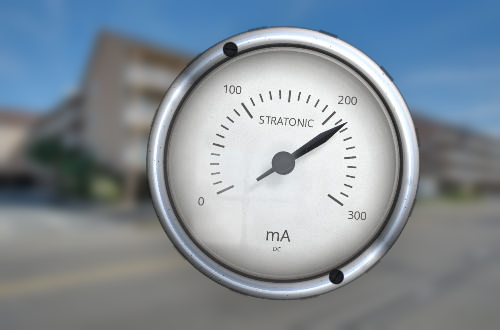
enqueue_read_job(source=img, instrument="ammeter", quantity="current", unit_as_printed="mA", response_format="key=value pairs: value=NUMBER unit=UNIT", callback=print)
value=215 unit=mA
